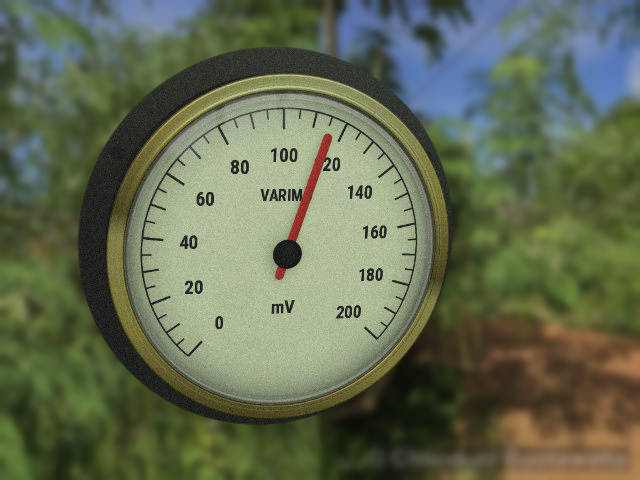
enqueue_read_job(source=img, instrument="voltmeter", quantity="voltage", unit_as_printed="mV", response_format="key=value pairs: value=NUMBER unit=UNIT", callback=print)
value=115 unit=mV
